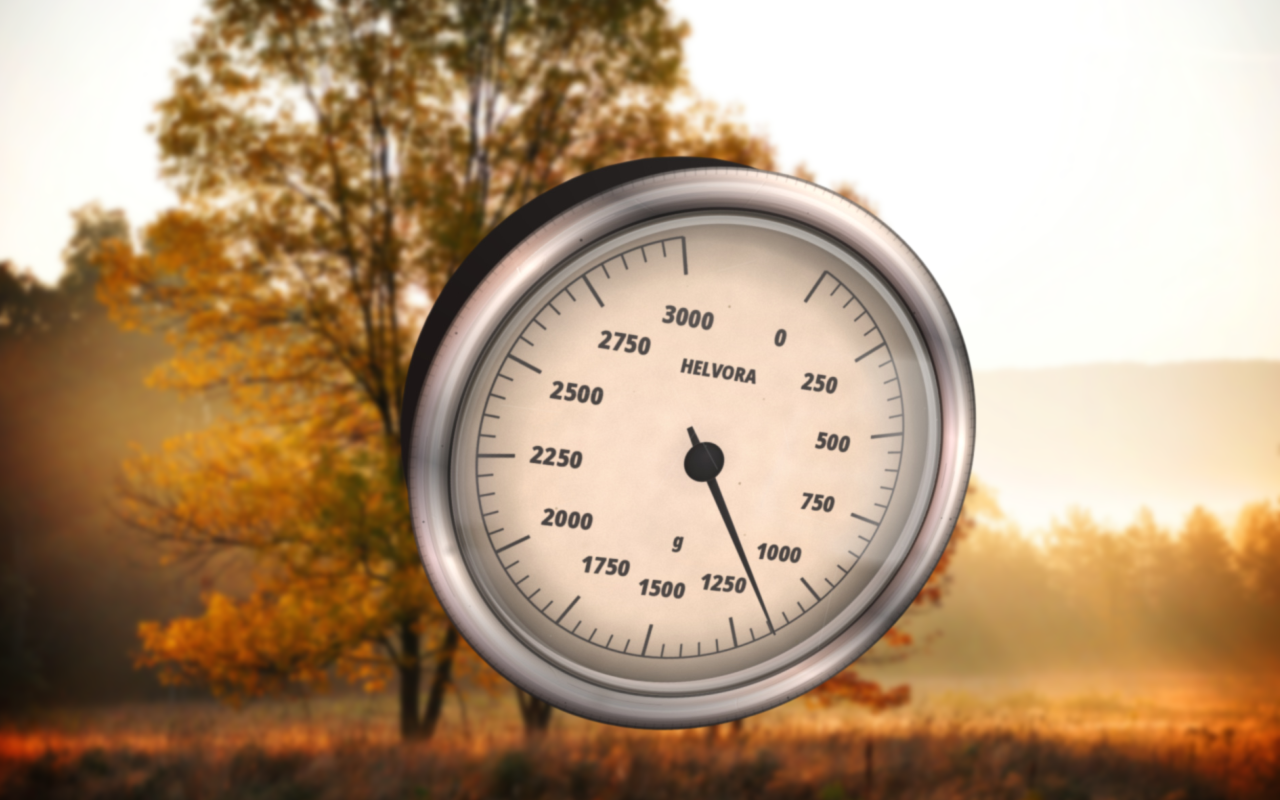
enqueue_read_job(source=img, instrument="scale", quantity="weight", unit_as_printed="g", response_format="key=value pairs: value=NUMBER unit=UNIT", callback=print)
value=1150 unit=g
